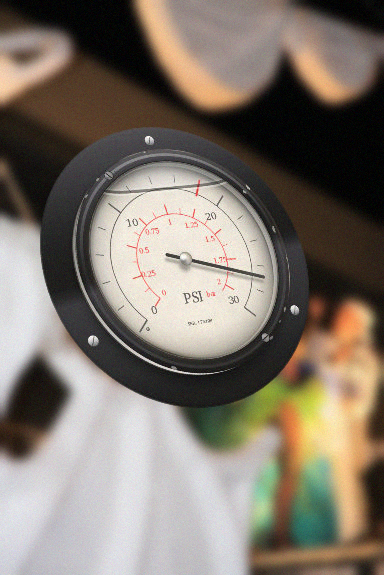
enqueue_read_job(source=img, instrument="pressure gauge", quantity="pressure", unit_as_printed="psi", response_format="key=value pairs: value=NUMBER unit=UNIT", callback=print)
value=27 unit=psi
